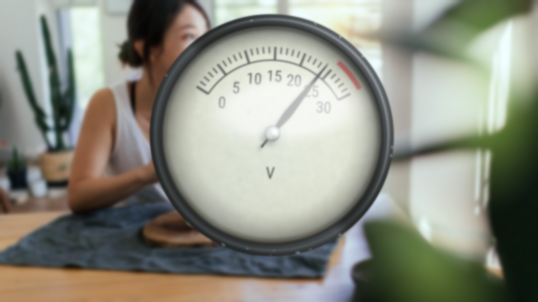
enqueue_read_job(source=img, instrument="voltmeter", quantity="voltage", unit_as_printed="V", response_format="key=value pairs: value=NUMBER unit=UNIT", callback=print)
value=24 unit=V
